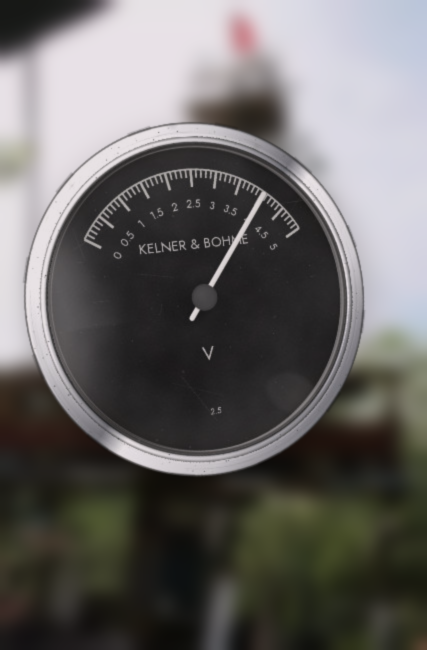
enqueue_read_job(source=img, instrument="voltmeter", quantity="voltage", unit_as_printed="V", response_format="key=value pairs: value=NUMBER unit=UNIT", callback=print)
value=4 unit=V
